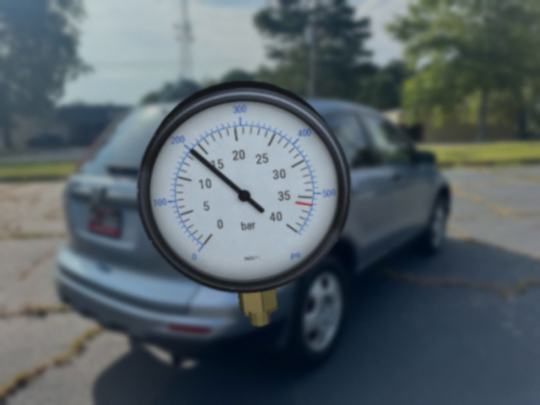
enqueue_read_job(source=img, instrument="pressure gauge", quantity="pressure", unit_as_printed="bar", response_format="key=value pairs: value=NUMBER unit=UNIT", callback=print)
value=14 unit=bar
